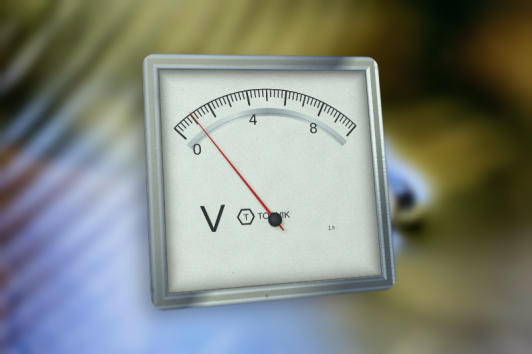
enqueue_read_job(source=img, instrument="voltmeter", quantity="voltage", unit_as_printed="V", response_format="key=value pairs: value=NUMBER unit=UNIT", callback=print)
value=1 unit=V
